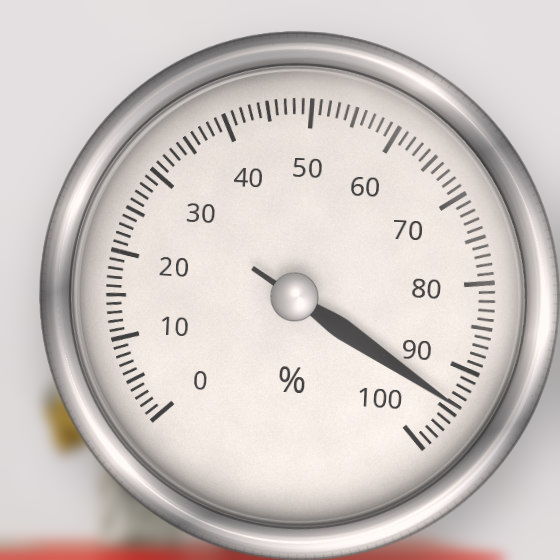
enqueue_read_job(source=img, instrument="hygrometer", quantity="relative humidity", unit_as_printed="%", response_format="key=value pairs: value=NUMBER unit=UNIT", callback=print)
value=94 unit=%
